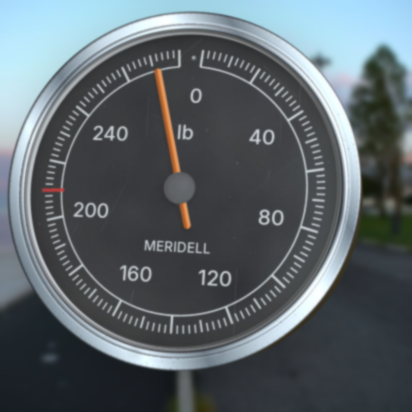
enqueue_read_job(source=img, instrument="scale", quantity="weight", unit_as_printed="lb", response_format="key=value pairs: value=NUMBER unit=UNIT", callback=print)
value=272 unit=lb
